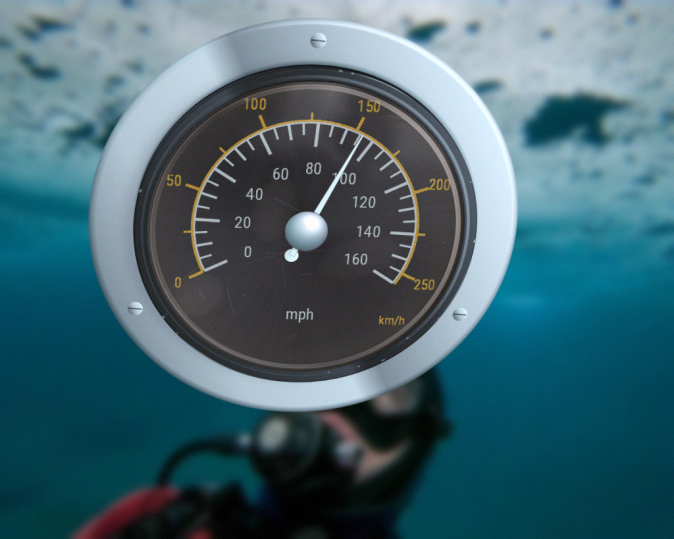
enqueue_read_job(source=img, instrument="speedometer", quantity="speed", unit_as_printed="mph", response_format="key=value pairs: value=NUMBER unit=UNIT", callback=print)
value=95 unit=mph
